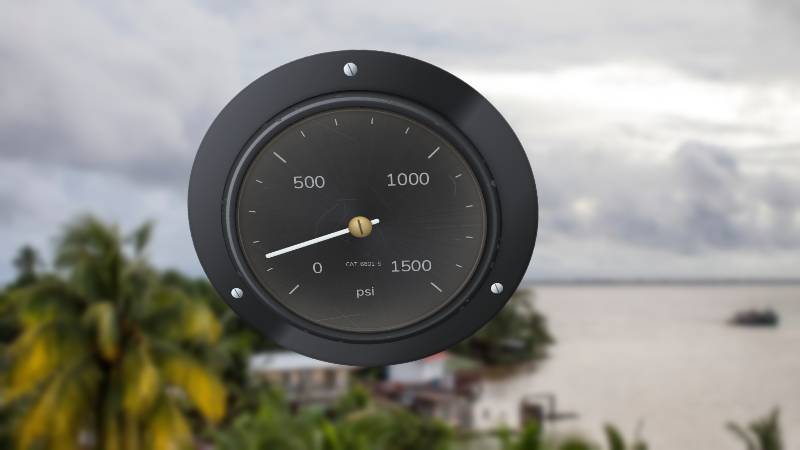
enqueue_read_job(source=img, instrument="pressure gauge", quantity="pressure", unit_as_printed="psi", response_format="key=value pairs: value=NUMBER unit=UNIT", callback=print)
value=150 unit=psi
